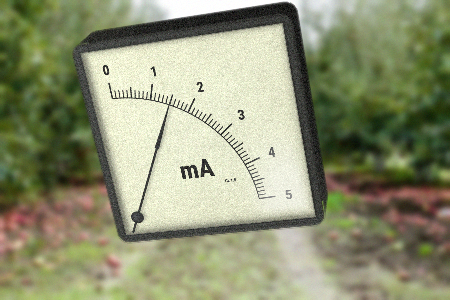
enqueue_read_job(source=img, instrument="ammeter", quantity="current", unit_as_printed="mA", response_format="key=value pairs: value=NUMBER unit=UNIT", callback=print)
value=1.5 unit=mA
